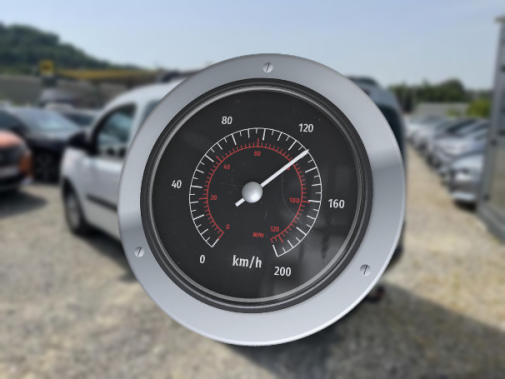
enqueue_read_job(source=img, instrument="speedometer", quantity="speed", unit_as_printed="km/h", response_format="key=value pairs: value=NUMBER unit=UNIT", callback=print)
value=130 unit=km/h
